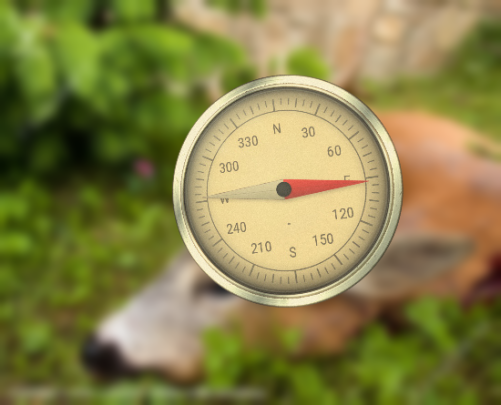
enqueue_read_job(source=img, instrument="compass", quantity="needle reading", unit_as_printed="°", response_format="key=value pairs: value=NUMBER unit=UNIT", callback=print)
value=92.5 unit=°
